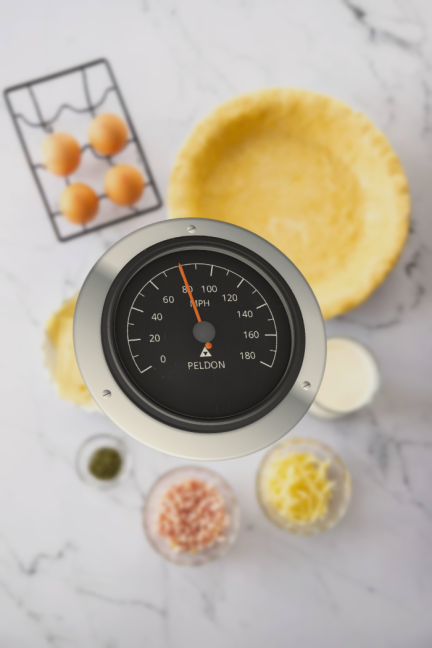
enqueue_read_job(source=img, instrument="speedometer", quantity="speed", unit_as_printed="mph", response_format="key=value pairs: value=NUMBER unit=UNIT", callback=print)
value=80 unit=mph
